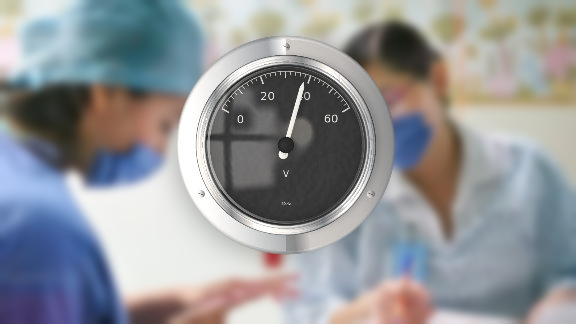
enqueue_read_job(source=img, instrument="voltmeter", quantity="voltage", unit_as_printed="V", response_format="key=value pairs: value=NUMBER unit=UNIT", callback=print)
value=38 unit=V
